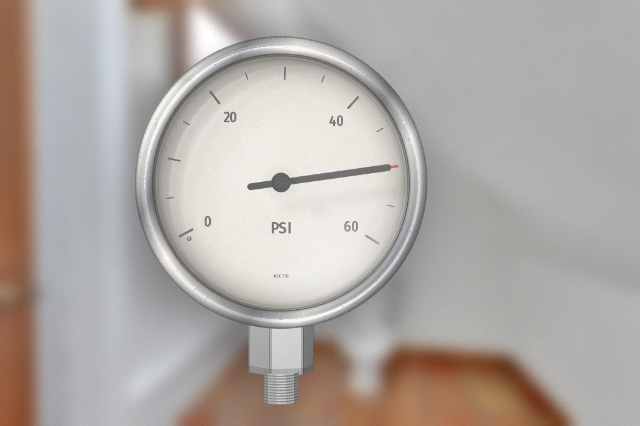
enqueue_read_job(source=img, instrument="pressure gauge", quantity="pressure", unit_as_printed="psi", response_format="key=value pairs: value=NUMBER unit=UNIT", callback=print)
value=50 unit=psi
